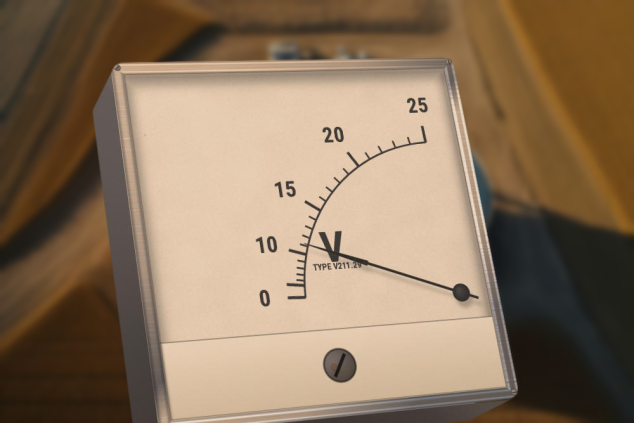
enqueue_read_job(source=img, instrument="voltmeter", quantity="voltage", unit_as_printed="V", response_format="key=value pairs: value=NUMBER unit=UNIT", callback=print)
value=11 unit=V
